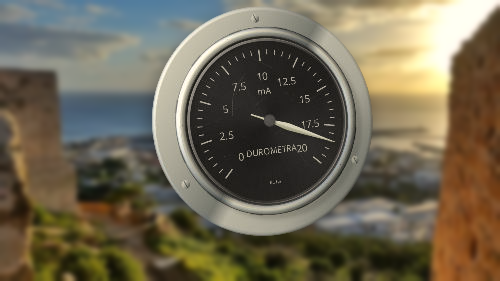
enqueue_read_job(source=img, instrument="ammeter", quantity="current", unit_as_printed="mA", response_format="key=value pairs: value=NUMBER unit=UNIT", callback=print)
value=18.5 unit=mA
